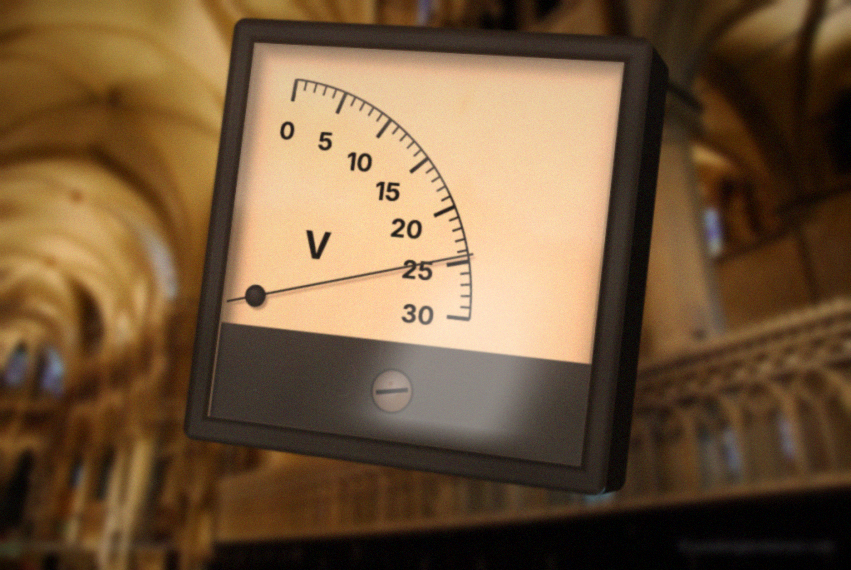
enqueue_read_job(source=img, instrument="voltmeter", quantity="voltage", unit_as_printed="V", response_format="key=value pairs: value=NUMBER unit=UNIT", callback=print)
value=24.5 unit=V
